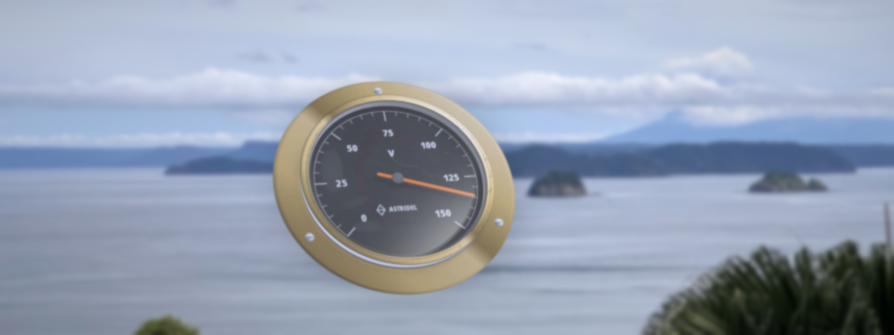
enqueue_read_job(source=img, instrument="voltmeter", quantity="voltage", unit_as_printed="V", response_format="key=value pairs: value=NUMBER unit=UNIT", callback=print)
value=135 unit=V
